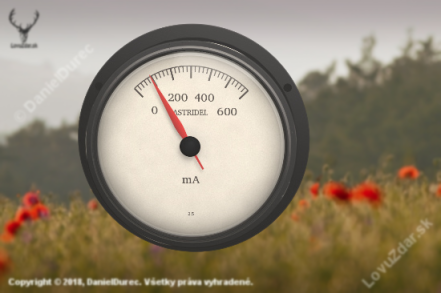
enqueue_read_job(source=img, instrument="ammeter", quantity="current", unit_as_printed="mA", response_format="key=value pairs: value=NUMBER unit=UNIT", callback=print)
value=100 unit=mA
